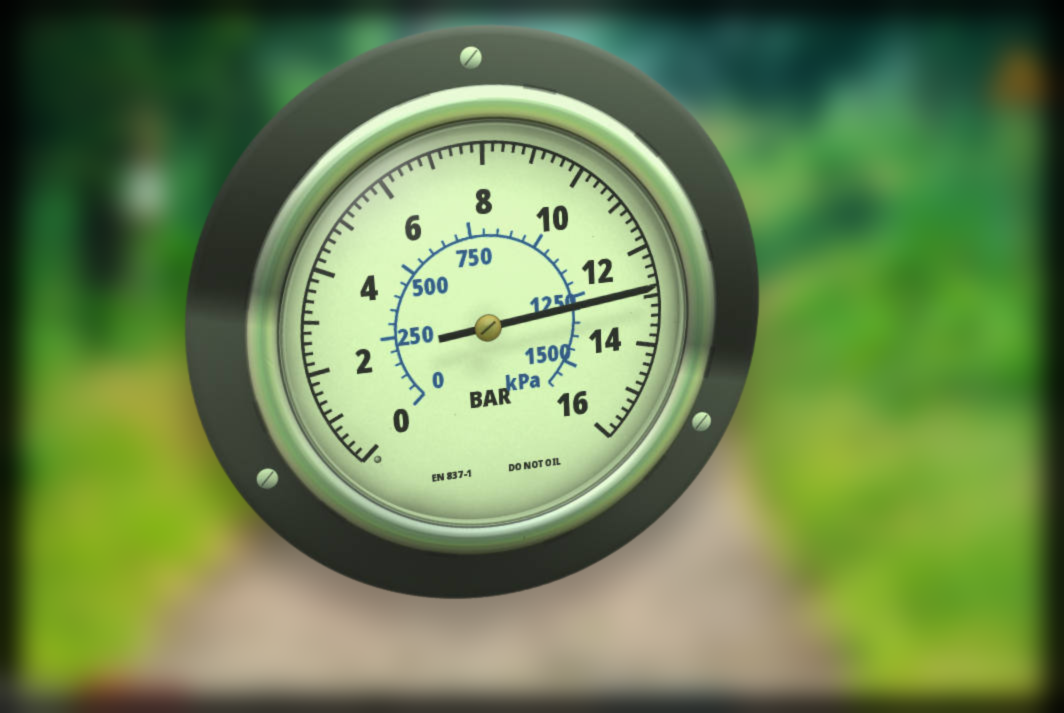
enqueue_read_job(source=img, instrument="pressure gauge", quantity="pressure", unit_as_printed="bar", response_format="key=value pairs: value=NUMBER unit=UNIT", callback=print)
value=12.8 unit=bar
